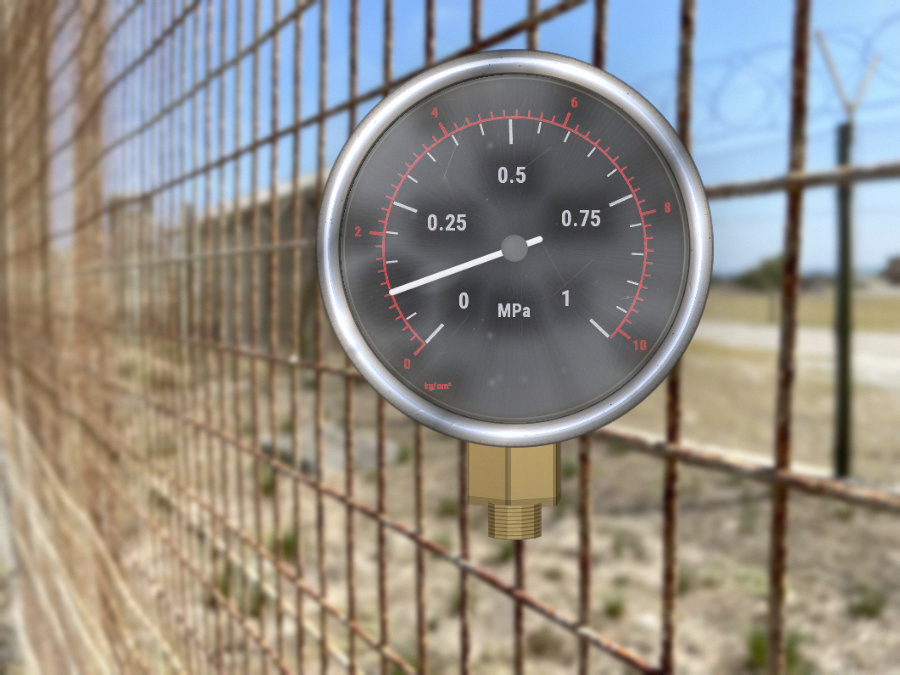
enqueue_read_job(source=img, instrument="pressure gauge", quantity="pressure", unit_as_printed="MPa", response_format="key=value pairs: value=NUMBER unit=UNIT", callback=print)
value=0.1 unit=MPa
